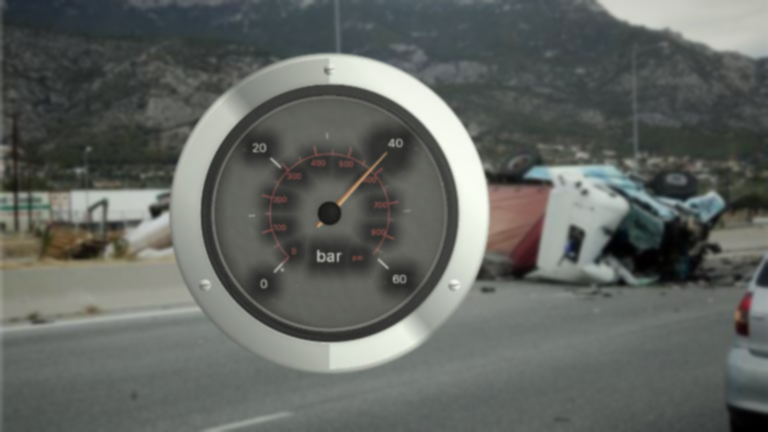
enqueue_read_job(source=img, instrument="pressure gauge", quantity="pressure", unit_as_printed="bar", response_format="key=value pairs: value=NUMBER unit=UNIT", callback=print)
value=40 unit=bar
